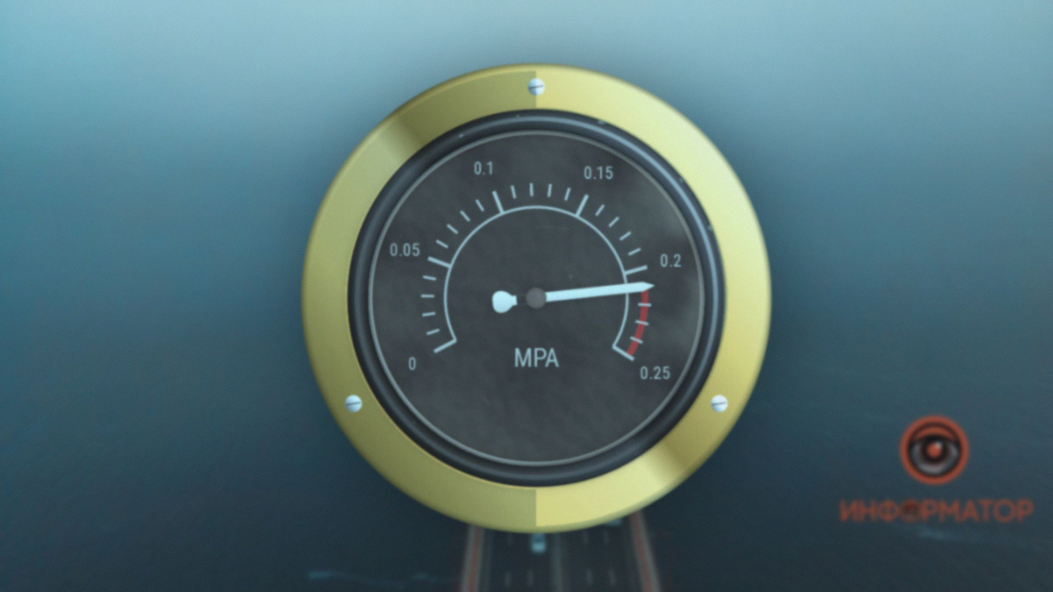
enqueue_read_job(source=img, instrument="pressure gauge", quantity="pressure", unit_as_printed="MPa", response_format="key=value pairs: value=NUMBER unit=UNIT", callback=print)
value=0.21 unit=MPa
